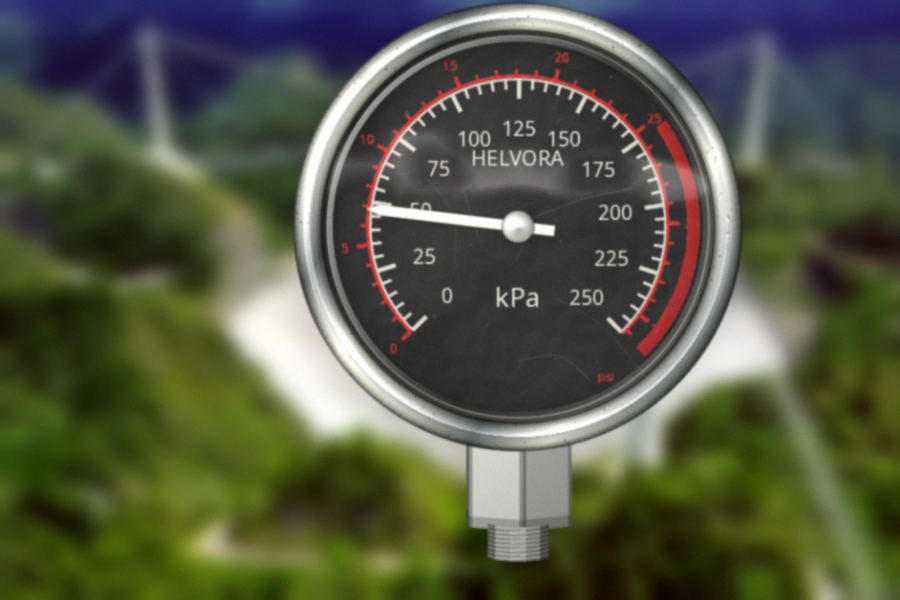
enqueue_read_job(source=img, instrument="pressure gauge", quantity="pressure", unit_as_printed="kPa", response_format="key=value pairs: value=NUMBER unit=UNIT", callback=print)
value=47.5 unit=kPa
